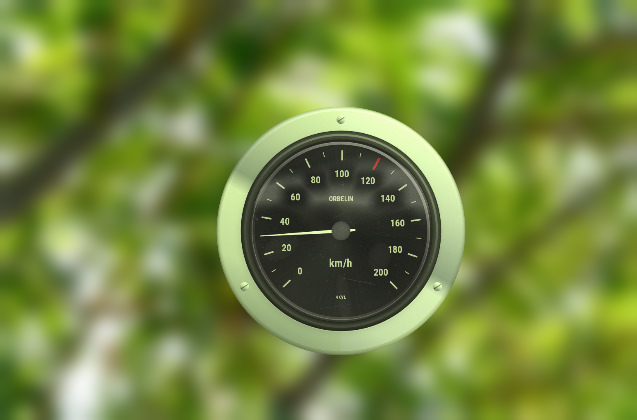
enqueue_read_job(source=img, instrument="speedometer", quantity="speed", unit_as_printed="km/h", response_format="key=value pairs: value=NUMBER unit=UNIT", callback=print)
value=30 unit=km/h
